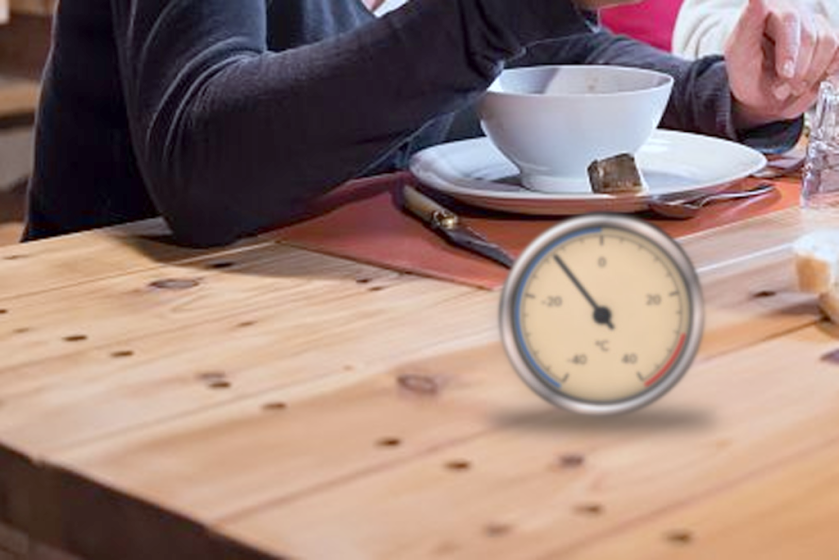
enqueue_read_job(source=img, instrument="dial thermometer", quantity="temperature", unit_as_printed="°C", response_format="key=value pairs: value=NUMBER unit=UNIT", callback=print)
value=-10 unit=°C
